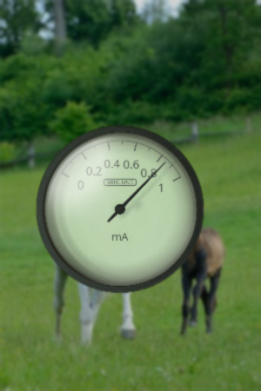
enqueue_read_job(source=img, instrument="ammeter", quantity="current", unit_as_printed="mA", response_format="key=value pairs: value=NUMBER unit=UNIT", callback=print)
value=0.85 unit=mA
